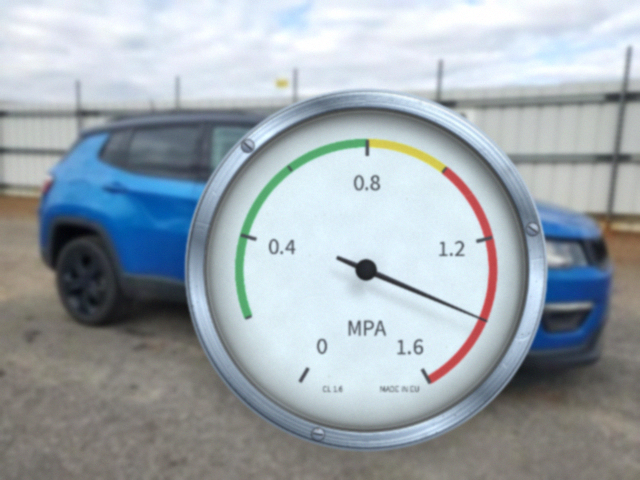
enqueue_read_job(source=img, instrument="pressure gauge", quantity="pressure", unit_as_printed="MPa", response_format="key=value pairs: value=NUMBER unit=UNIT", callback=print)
value=1.4 unit=MPa
